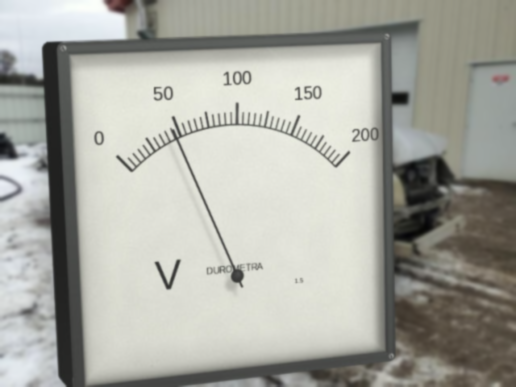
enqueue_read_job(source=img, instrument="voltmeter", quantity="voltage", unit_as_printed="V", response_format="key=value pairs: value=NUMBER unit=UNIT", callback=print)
value=45 unit=V
